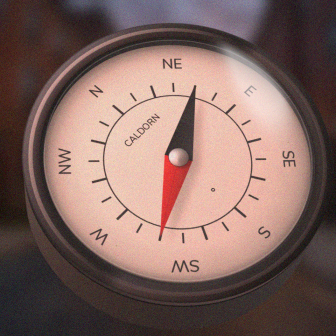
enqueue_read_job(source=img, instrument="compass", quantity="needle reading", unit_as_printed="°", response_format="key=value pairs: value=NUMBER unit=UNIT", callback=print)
value=240 unit=°
